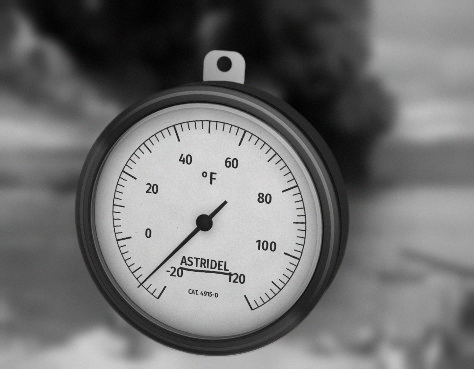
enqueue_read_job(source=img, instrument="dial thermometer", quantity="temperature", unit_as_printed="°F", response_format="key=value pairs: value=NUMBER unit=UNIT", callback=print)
value=-14 unit=°F
